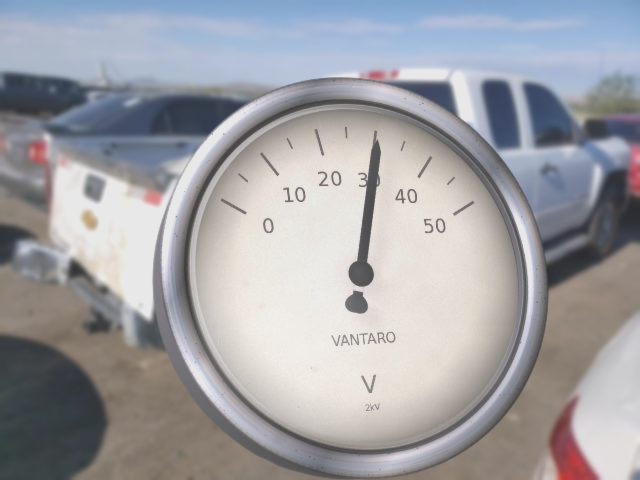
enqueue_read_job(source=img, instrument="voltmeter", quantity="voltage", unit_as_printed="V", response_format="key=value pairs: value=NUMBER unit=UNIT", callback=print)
value=30 unit=V
